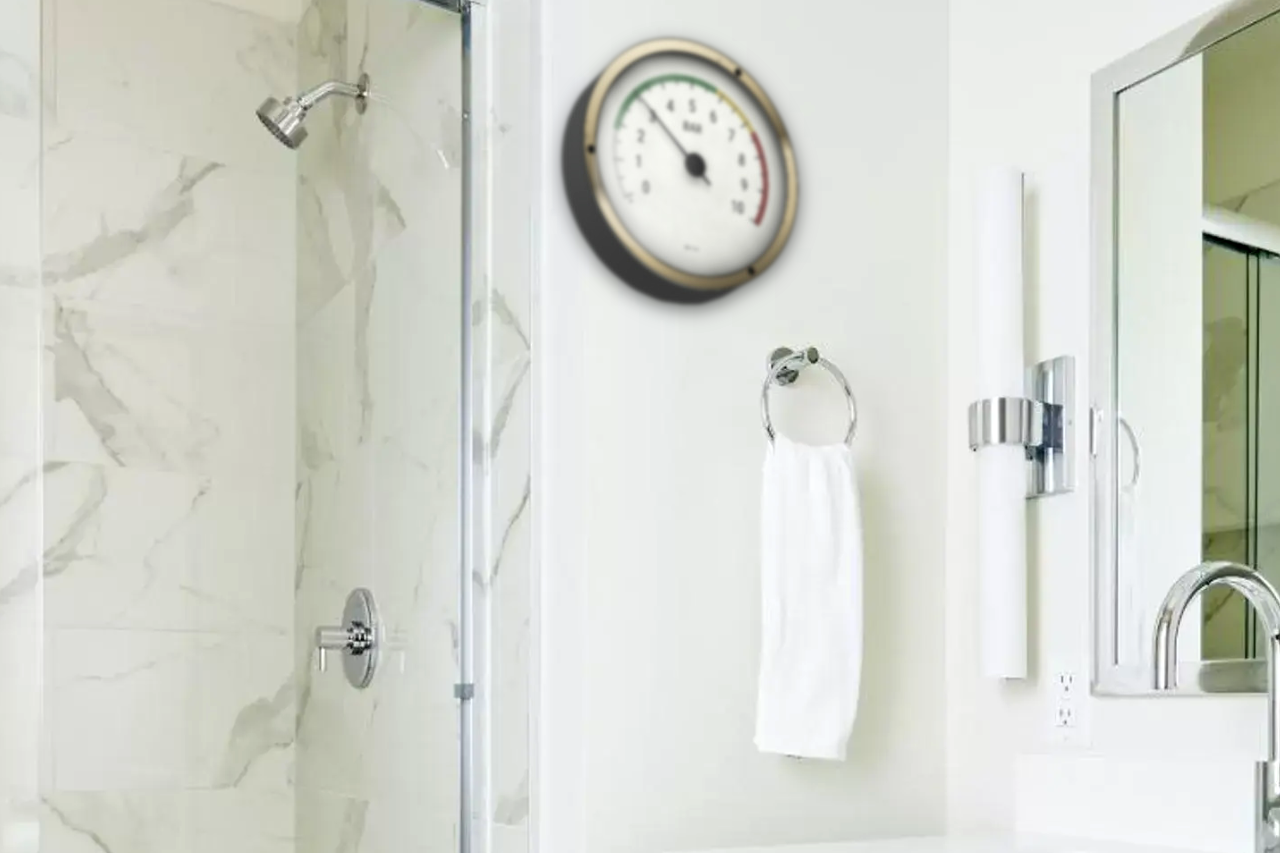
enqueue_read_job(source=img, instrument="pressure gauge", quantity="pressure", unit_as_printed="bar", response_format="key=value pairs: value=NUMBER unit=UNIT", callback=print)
value=3 unit=bar
